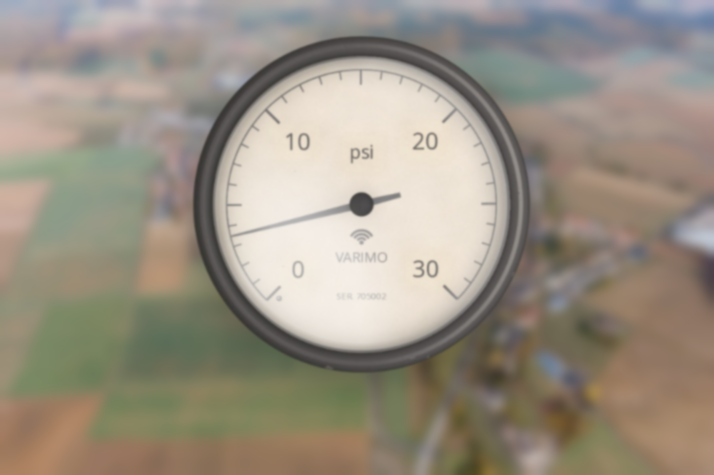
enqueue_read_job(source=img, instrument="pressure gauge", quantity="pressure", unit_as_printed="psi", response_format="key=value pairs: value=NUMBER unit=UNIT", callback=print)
value=3.5 unit=psi
